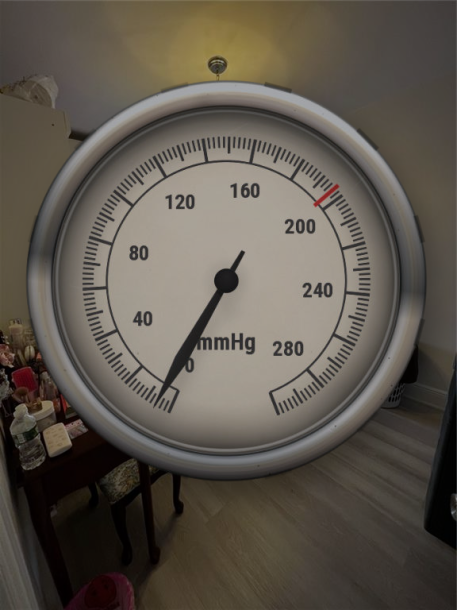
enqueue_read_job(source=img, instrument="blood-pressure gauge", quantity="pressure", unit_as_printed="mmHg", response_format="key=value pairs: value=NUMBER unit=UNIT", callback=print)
value=6 unit=mmHg
